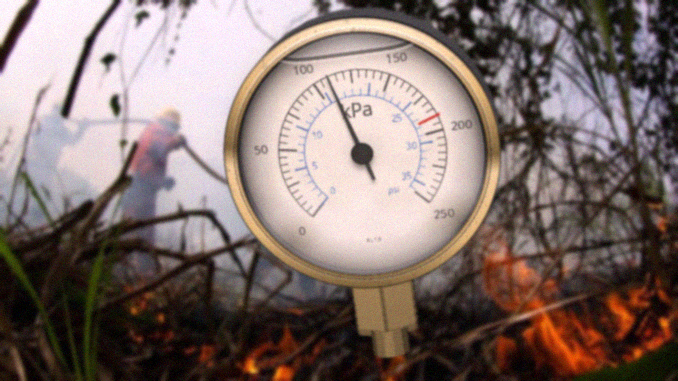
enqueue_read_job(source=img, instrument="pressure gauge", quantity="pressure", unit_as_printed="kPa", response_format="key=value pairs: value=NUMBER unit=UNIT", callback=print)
value=110 unit=kPa
